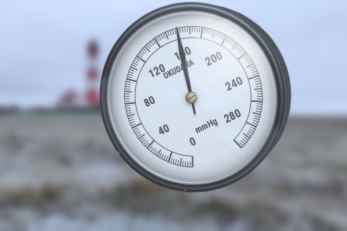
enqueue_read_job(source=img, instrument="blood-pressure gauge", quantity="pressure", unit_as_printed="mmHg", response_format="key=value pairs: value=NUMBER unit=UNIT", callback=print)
value=160 unit=mmHg
